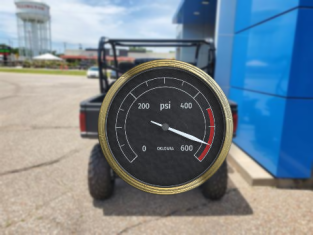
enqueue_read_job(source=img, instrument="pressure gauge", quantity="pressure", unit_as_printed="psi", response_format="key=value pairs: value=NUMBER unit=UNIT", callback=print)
value=550 unit=psi
